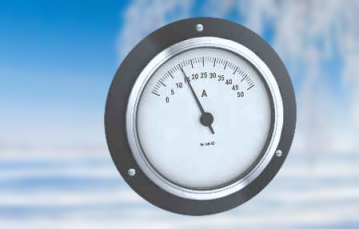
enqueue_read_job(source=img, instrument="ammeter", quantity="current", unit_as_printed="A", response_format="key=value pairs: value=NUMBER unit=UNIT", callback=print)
value=15 unit=A
